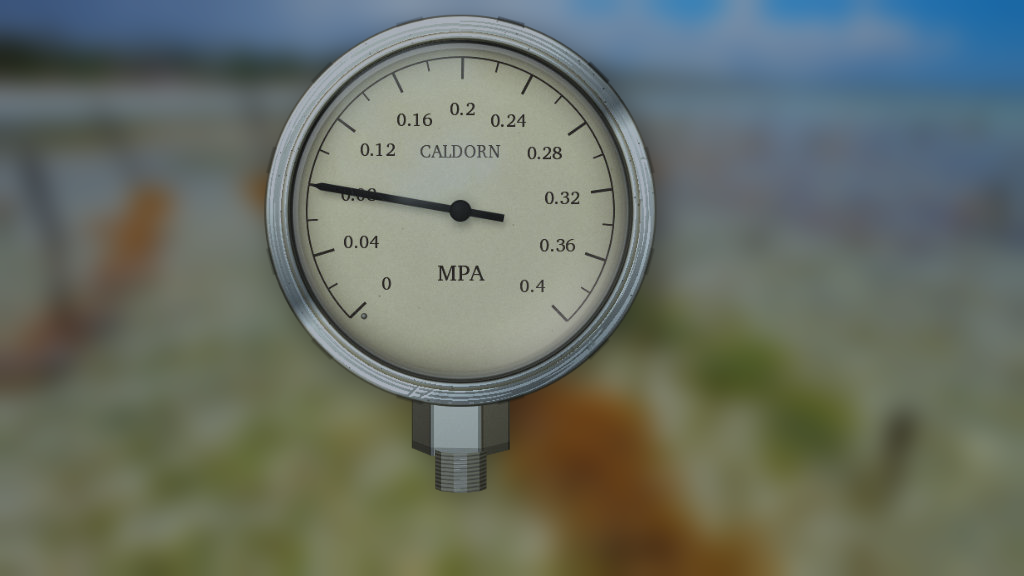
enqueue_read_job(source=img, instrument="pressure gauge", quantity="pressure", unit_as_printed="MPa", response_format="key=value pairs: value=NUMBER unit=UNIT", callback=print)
value=0.08 unit=MPa
